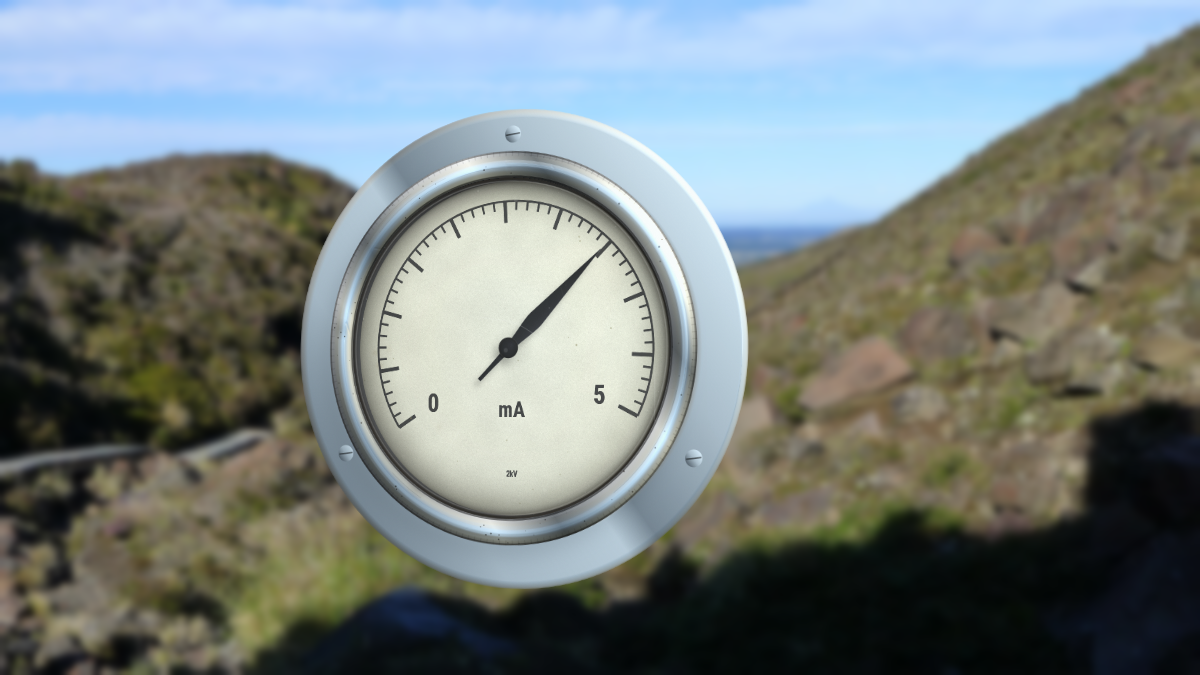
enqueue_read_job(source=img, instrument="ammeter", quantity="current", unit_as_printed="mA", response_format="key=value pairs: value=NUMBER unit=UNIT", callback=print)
value=3.5 unit=mA
